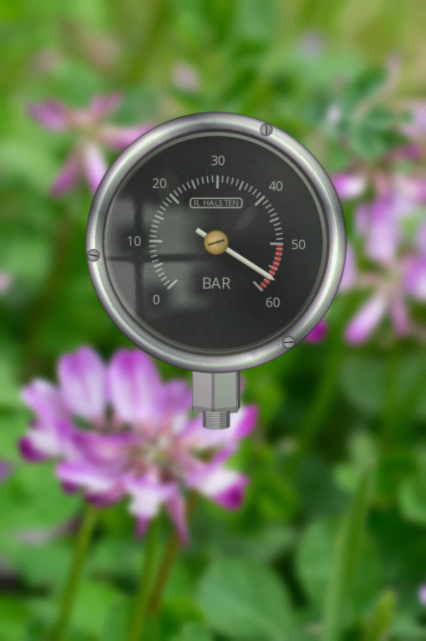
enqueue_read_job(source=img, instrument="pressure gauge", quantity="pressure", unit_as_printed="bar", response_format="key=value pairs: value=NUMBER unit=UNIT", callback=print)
value=57 unit=bar
